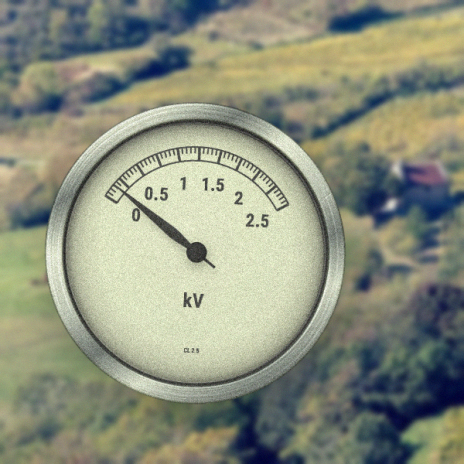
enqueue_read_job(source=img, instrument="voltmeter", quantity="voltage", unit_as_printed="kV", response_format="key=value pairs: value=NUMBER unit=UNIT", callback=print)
value=0.15 unit=kV
